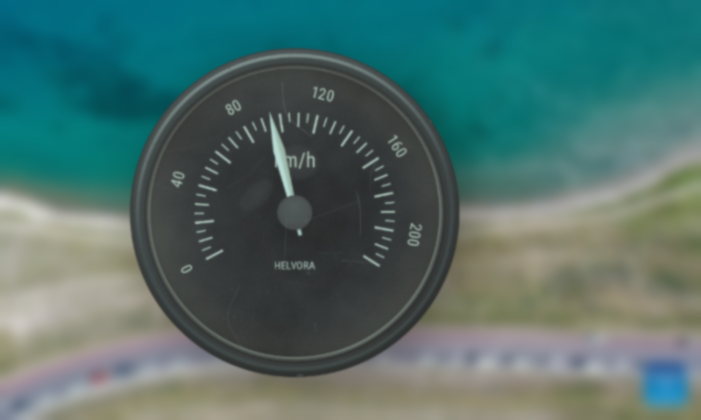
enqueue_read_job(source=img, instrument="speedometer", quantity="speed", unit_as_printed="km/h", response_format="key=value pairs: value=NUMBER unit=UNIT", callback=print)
value=95 unit=km/h
